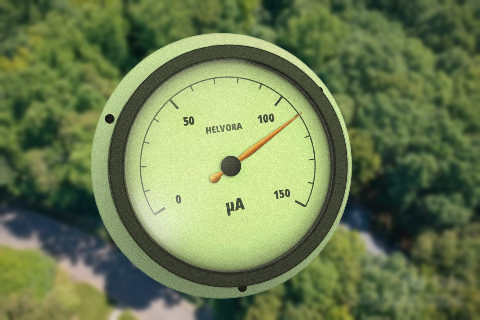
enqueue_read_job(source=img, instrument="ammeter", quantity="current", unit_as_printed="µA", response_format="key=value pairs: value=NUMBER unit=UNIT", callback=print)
value=110 unit=µA
